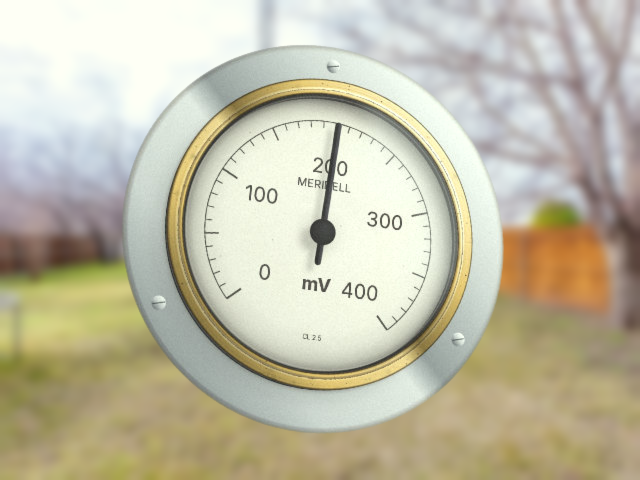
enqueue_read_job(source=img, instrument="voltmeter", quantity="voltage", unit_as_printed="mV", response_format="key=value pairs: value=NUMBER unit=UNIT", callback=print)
value=200 unit=mV
